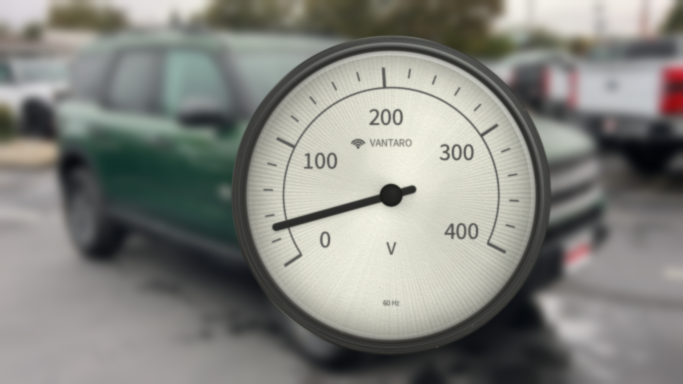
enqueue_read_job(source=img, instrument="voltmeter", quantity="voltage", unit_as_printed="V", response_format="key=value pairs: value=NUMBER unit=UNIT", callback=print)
value=30 unit=V
